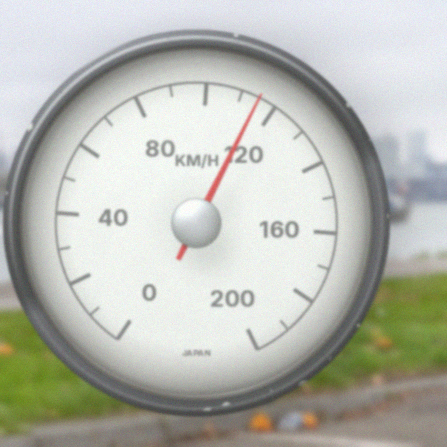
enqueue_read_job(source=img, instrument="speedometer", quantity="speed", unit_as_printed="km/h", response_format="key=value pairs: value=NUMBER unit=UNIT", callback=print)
value=115 unit=km/h
